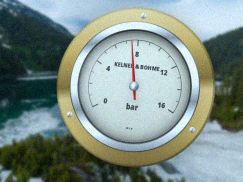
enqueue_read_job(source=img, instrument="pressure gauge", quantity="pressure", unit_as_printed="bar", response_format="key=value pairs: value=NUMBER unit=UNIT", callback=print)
value=7.5 unit=bar
